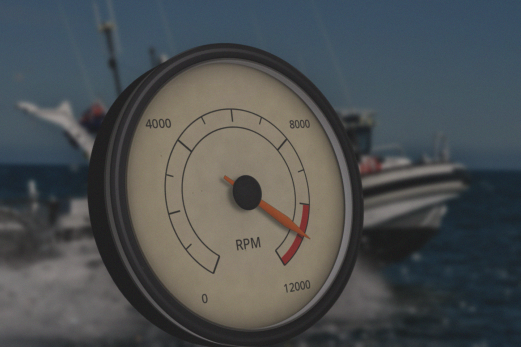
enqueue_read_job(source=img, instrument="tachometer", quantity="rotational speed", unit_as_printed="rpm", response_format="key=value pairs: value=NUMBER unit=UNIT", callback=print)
value=11000 unit=rpm
